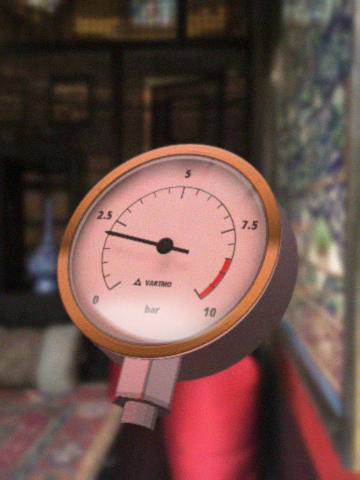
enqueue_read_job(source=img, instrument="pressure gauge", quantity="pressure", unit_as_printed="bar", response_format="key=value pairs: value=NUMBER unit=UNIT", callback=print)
value=2 unit=bar
